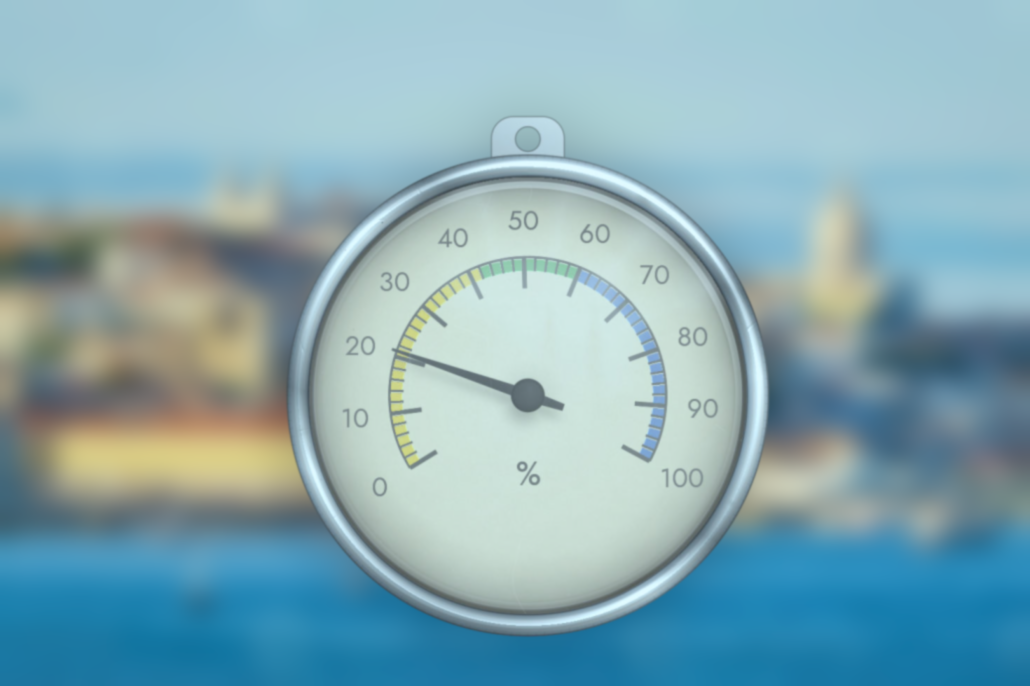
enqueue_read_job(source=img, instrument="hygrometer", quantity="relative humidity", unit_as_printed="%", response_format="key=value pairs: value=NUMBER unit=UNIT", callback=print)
value=21 unit=%
